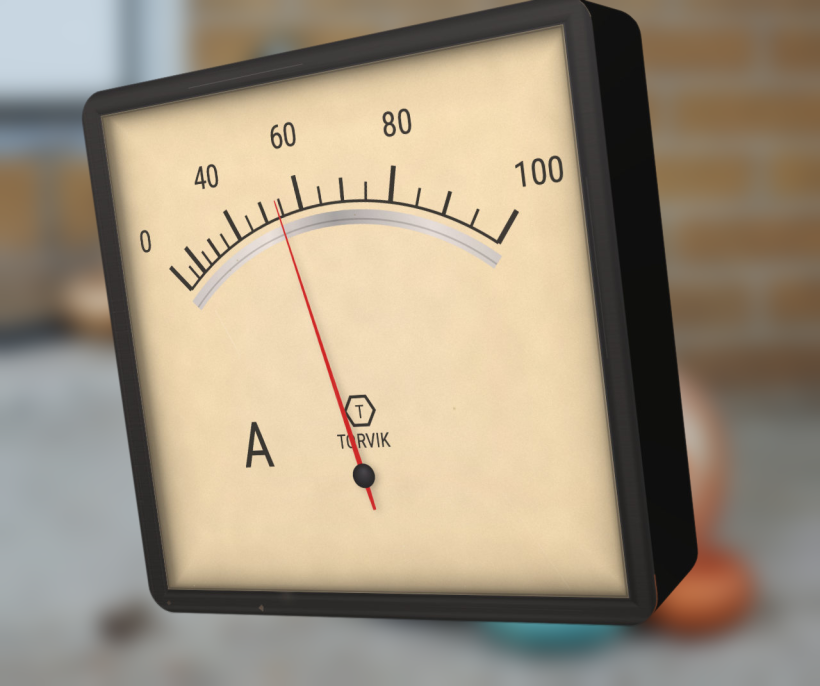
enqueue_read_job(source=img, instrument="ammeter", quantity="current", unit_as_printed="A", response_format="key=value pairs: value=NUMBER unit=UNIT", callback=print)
value=55 unit=A
